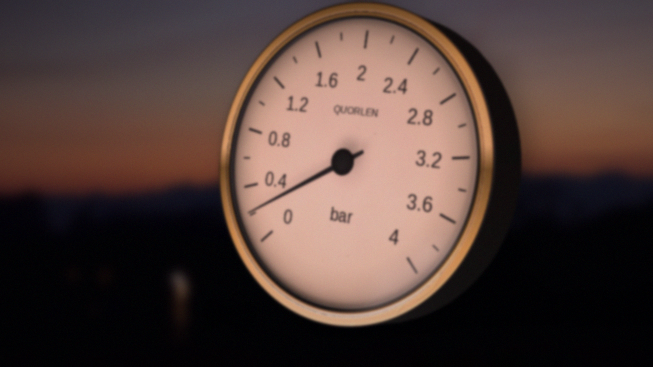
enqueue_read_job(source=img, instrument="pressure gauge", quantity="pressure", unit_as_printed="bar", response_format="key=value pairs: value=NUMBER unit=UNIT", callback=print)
value=0.2 unit=bar
